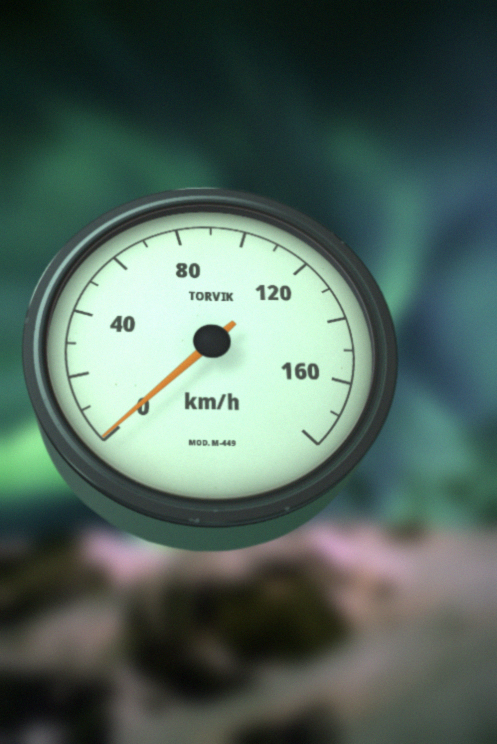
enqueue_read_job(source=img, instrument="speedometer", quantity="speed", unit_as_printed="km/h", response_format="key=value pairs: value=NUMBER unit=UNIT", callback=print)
value=0 unit=km/h
